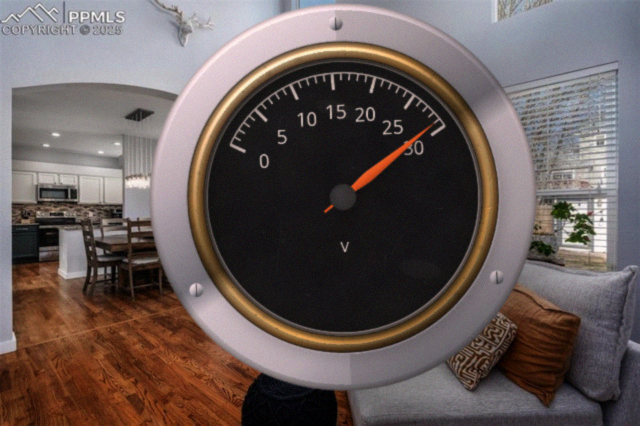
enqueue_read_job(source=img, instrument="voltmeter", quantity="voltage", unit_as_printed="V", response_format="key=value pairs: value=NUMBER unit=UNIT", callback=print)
value=29 unit=V
